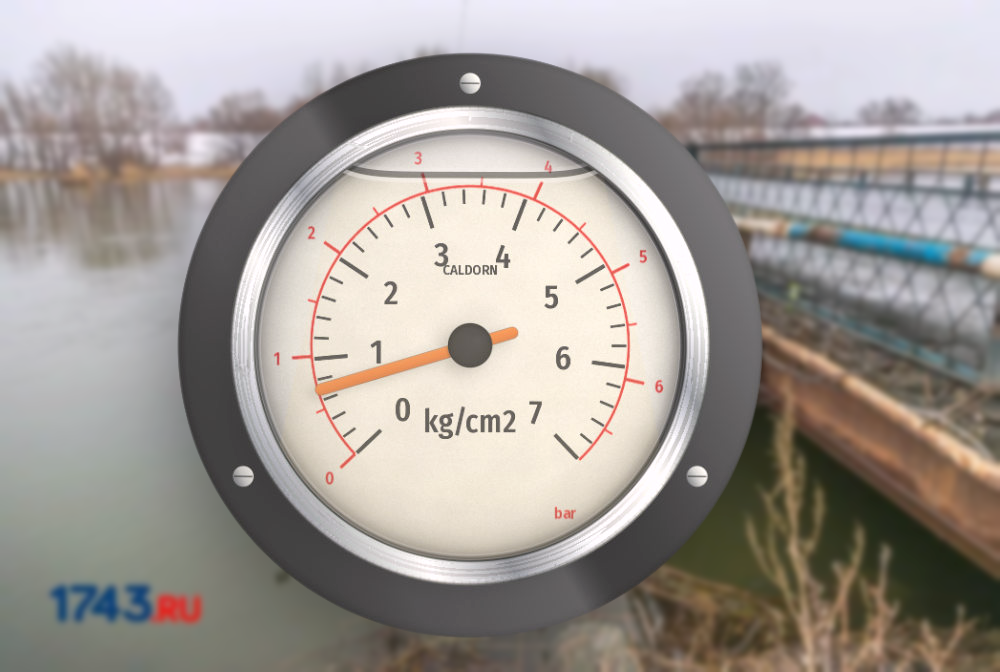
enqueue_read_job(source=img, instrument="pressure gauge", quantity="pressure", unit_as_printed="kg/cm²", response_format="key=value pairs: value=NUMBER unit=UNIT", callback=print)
value=0.7 unit=kg/cm²
